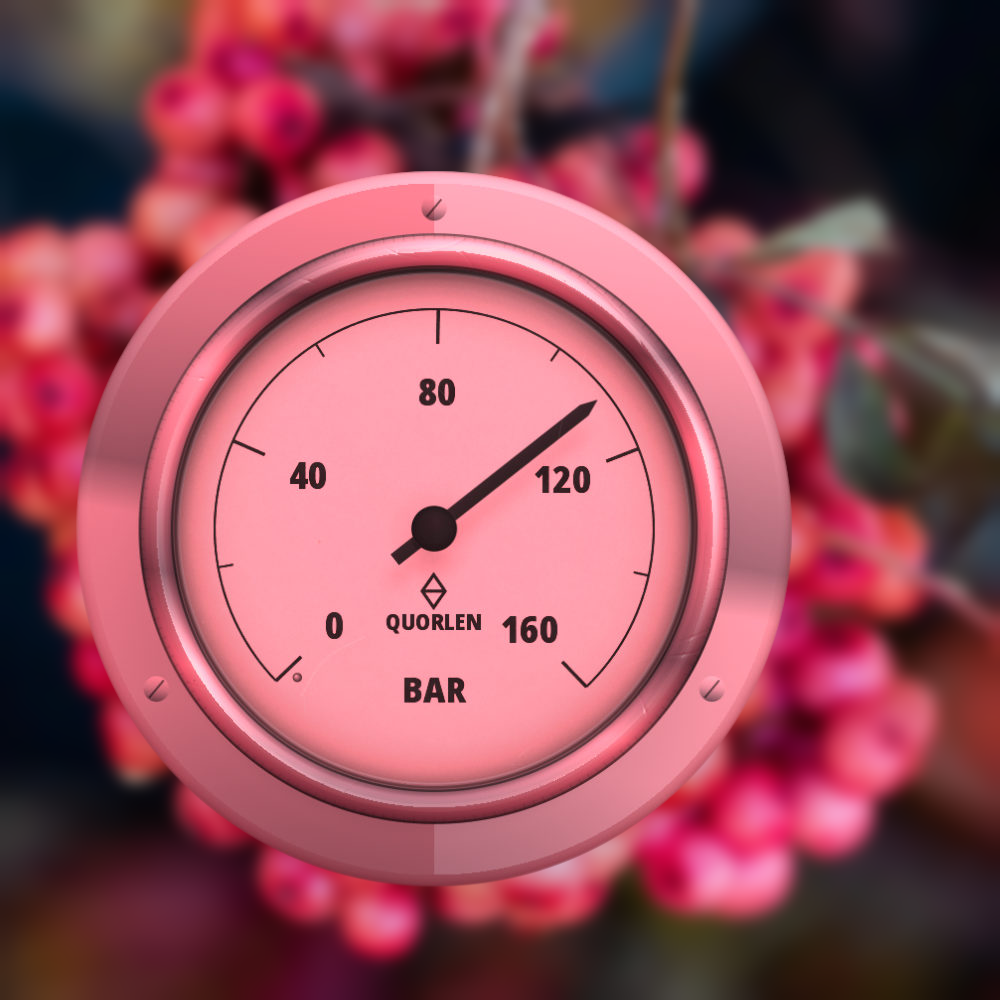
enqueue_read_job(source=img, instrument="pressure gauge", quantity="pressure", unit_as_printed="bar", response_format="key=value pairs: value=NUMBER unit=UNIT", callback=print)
value=110 unit=bar
